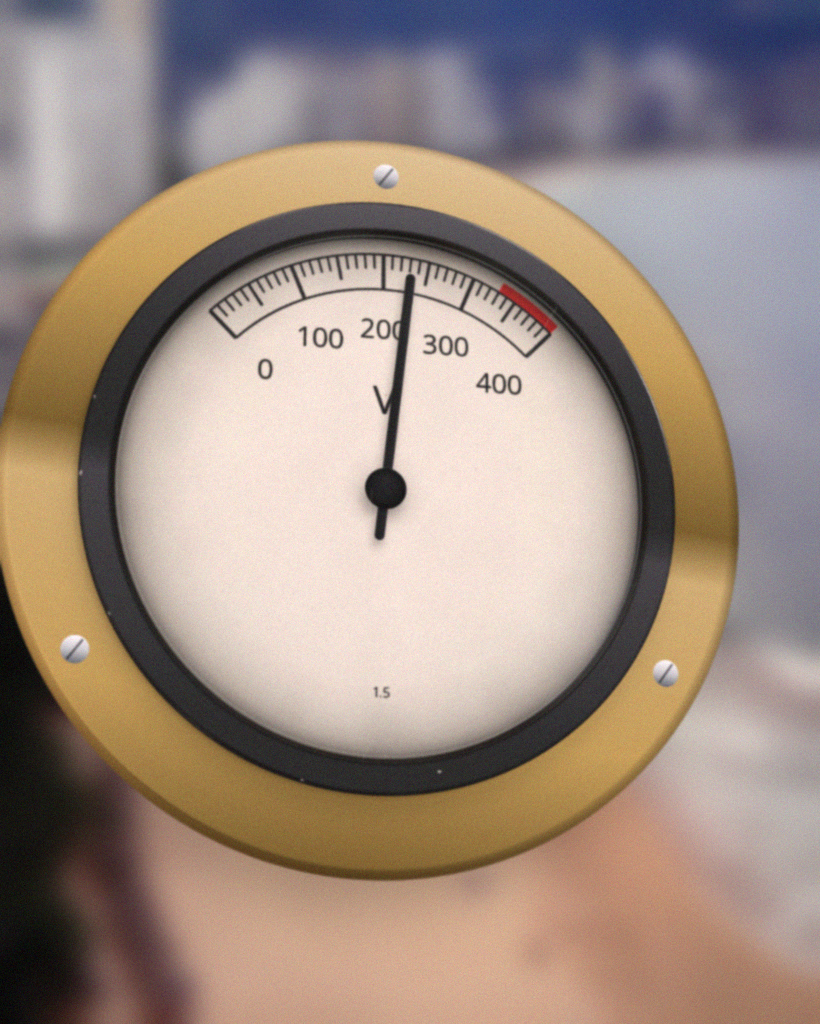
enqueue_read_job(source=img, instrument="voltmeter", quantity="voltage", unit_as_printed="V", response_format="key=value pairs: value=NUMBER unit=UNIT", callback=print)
value=230 unit=V
